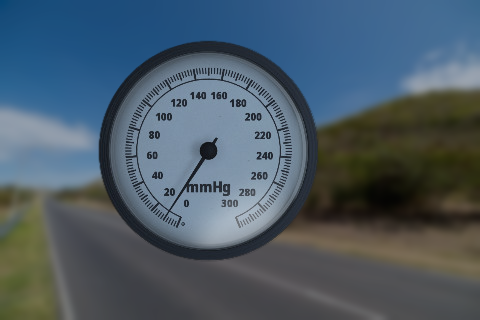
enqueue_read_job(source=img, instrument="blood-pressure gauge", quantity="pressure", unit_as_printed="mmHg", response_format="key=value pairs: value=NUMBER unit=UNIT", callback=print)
value=10 unit=mmHg
